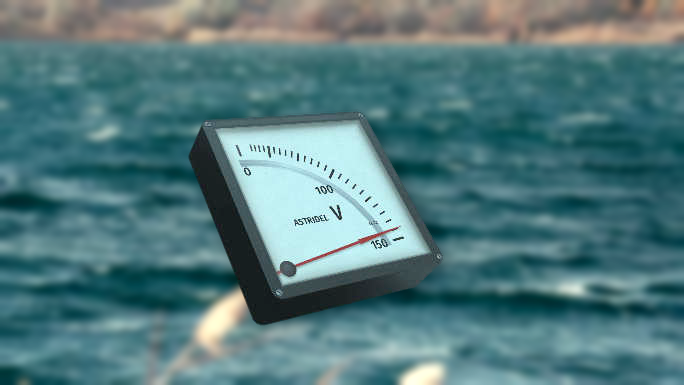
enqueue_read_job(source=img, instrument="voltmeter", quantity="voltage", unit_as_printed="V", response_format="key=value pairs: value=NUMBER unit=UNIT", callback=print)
value=145 unit=V
